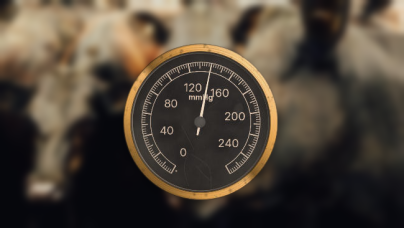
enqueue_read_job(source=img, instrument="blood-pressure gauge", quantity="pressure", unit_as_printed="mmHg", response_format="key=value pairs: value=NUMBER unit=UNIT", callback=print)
value=140 unit=mmHg
